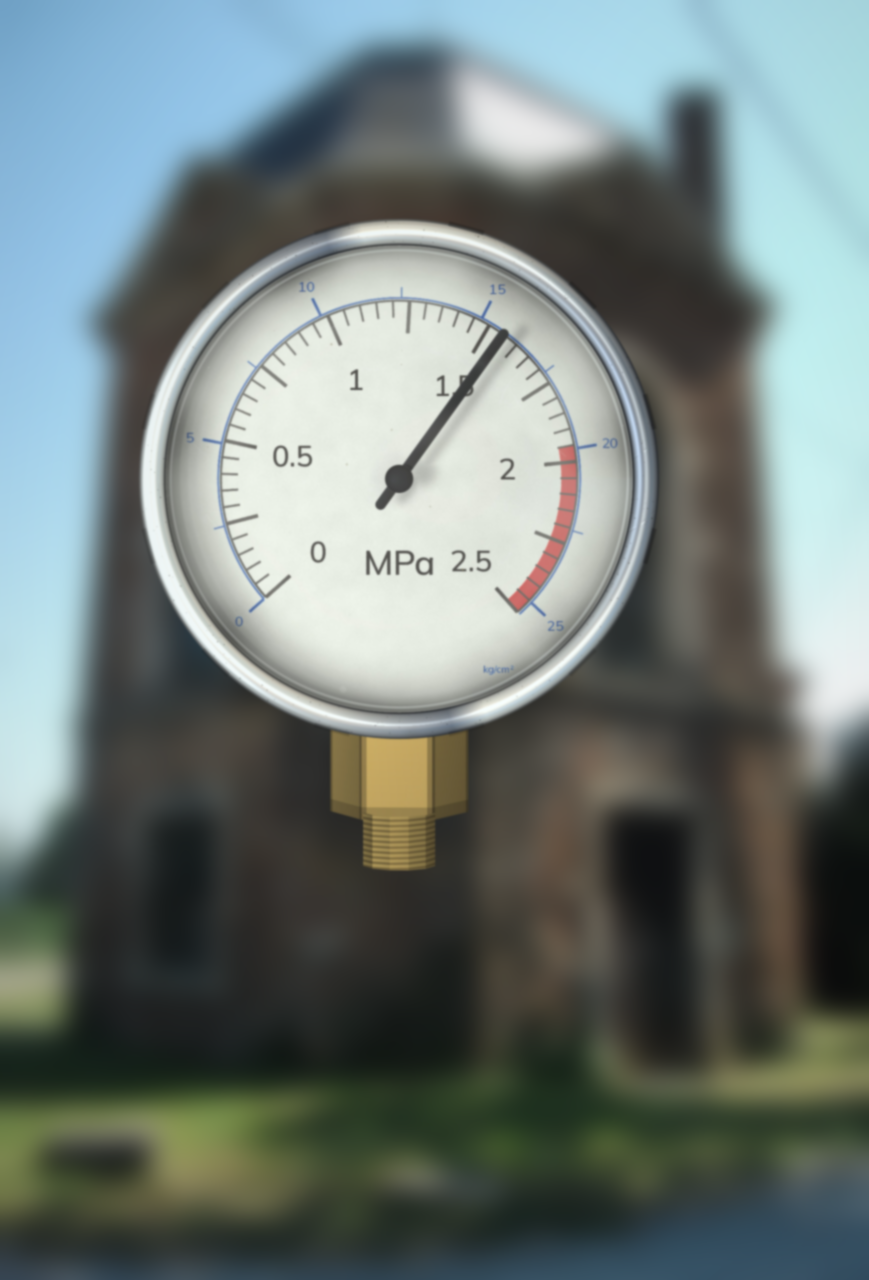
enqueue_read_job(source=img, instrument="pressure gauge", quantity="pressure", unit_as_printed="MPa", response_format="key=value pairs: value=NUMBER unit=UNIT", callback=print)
value=1.55 unit=MPa
